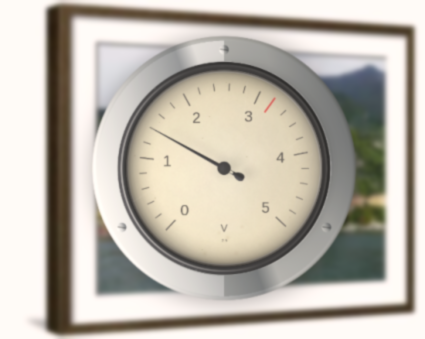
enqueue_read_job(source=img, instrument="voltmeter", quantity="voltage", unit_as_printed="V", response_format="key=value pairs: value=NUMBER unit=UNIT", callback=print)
value=1.4 unit=V
